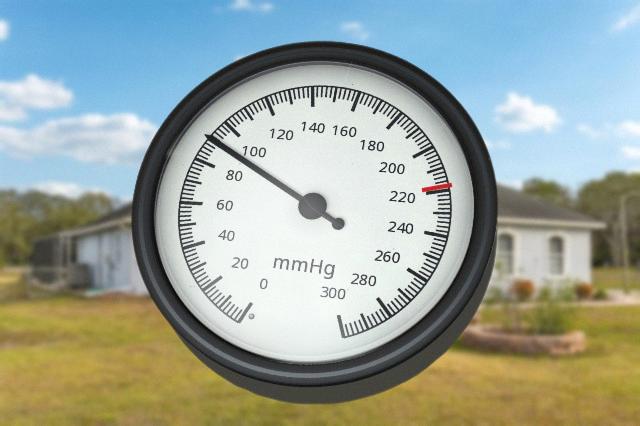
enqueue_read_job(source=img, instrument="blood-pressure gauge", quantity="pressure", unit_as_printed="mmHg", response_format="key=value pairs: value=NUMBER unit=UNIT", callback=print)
value=90 unit=mmHg
